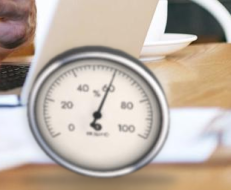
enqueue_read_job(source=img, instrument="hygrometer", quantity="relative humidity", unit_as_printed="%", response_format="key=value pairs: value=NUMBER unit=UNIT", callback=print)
value=60 unit=%
